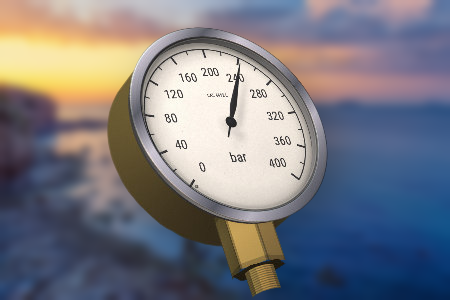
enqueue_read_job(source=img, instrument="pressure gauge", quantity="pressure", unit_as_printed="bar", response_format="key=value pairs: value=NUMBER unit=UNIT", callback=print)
value=240 unit=bar
